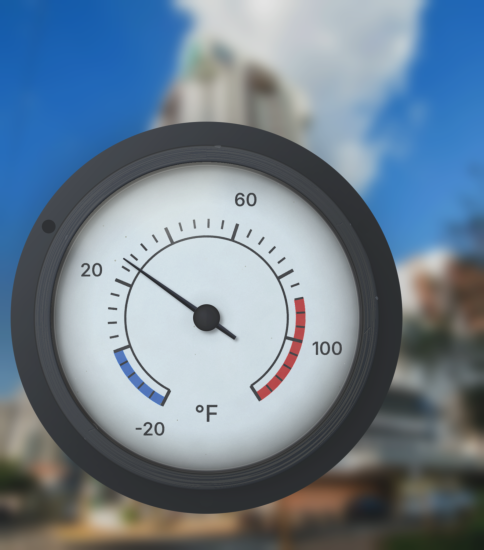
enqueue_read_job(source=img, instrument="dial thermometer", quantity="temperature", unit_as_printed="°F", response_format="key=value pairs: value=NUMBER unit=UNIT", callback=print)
value=26 unit=°F
